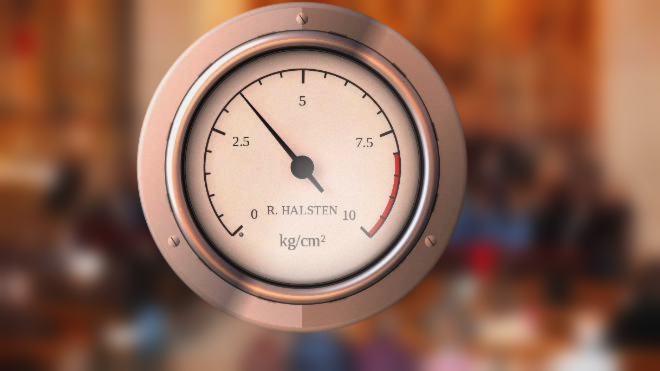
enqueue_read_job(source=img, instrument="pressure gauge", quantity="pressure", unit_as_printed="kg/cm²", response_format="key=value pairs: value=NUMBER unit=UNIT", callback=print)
value=3.5 unit=kg/cm²
